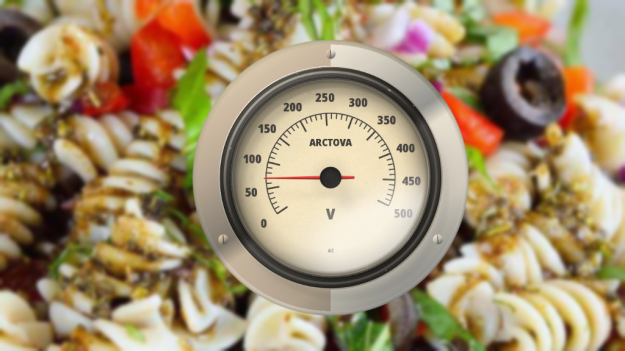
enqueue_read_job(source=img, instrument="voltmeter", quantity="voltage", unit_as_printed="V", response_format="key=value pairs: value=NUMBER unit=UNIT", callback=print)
value=70 unit=V
